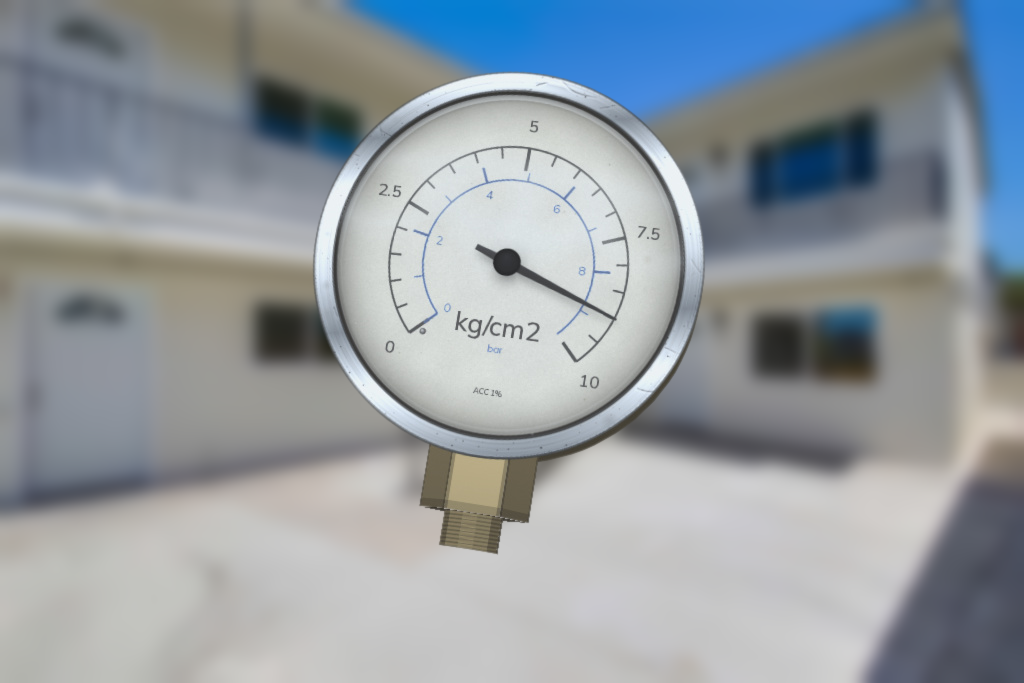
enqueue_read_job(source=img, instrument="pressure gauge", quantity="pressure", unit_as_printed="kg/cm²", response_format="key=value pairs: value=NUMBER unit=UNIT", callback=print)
value=9 unit=kg/cm²
